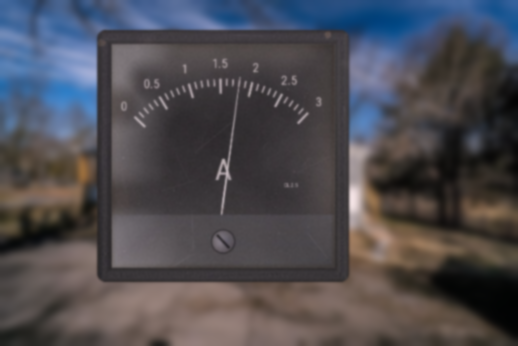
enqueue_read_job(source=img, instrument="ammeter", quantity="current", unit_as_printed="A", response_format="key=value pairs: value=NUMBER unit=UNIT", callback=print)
value=1.8 unit=A
